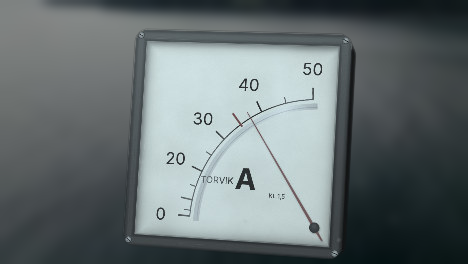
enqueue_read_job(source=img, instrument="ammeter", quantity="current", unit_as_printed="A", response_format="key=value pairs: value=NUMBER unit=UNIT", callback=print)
value=37.5 unit=A
